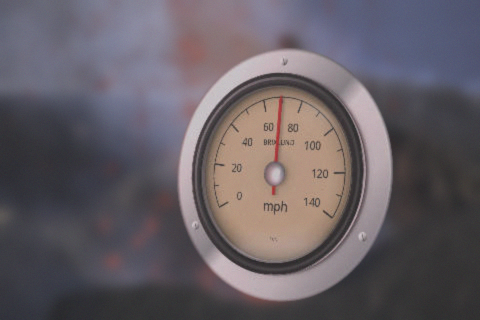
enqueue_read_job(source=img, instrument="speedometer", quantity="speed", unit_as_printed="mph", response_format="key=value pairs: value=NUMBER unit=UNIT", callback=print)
value=70 unit=mph
